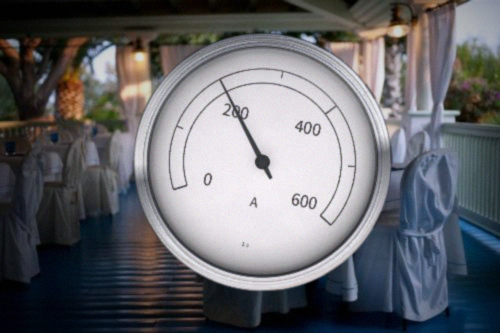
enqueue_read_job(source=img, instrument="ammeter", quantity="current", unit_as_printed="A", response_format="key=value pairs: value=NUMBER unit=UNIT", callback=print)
value=200 unit=A
